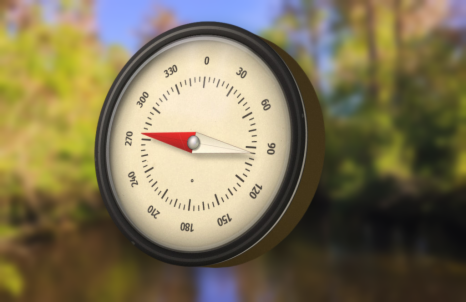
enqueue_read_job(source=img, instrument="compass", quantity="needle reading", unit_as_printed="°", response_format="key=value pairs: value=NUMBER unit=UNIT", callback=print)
value=275 unit=°
